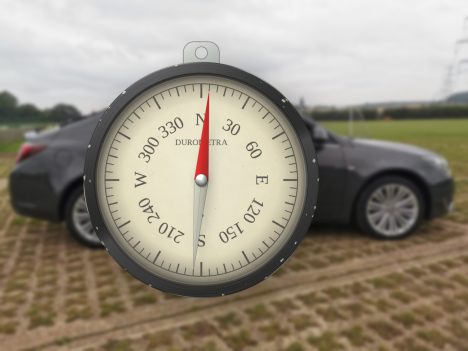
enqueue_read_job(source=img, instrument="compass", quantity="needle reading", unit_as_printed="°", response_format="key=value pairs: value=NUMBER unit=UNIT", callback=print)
value=5 unit=°
